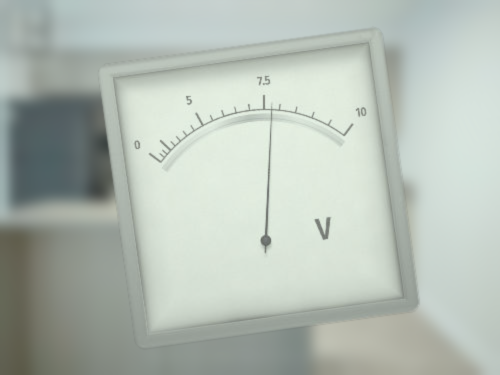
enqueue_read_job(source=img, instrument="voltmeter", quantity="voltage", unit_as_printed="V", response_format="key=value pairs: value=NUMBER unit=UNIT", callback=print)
value=7.75 unit=V
